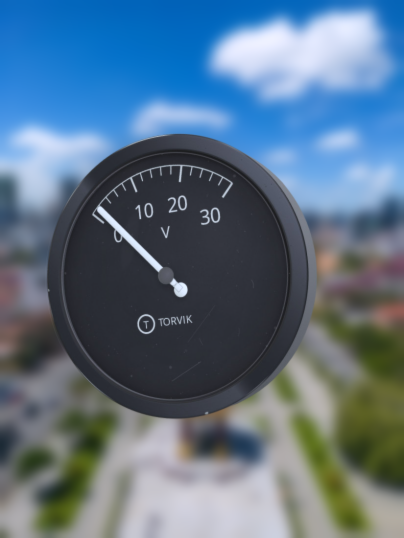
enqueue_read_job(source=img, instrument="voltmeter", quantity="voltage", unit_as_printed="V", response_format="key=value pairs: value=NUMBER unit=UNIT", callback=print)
value=2 unit=V
